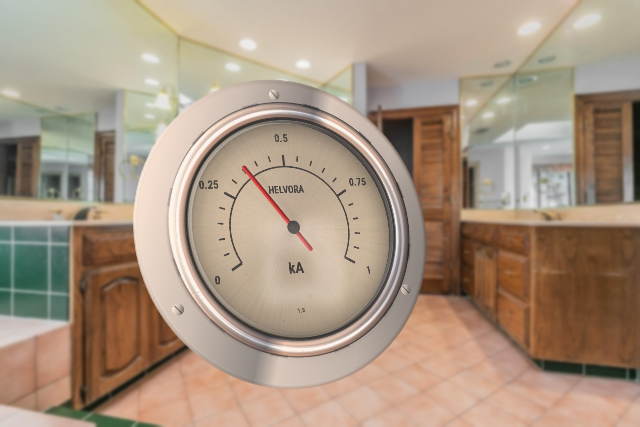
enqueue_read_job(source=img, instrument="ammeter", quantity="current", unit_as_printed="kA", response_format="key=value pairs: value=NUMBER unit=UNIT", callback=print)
value=0.35 unit=kA
